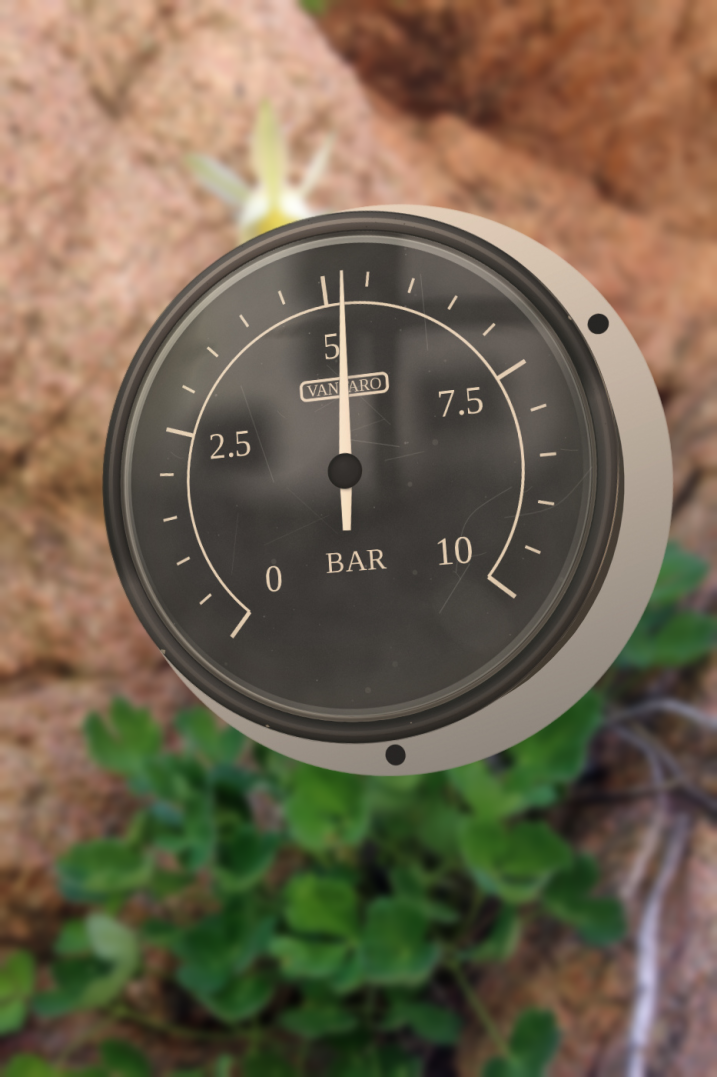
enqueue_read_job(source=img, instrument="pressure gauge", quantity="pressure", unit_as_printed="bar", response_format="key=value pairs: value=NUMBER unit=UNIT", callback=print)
value=5.25 unit=bar
